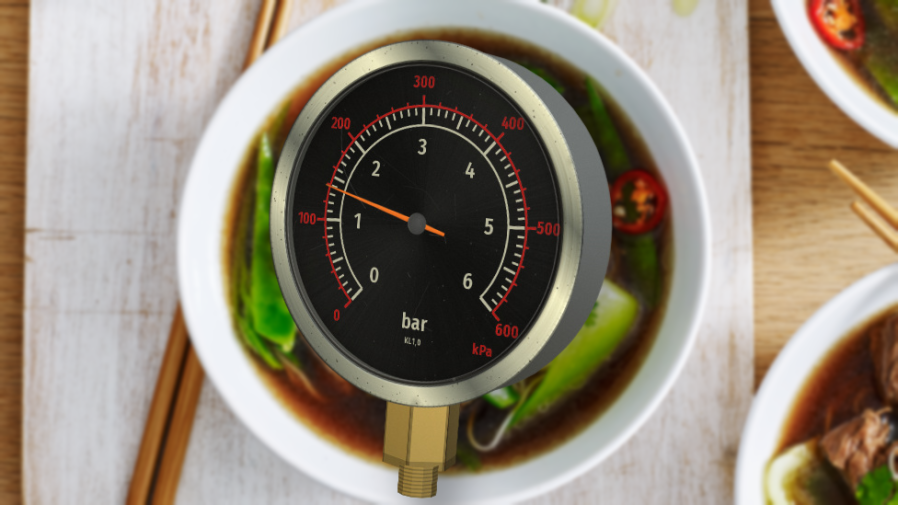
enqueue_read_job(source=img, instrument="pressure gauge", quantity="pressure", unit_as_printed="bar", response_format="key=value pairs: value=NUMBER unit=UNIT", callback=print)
value=1.4 unit=bar
